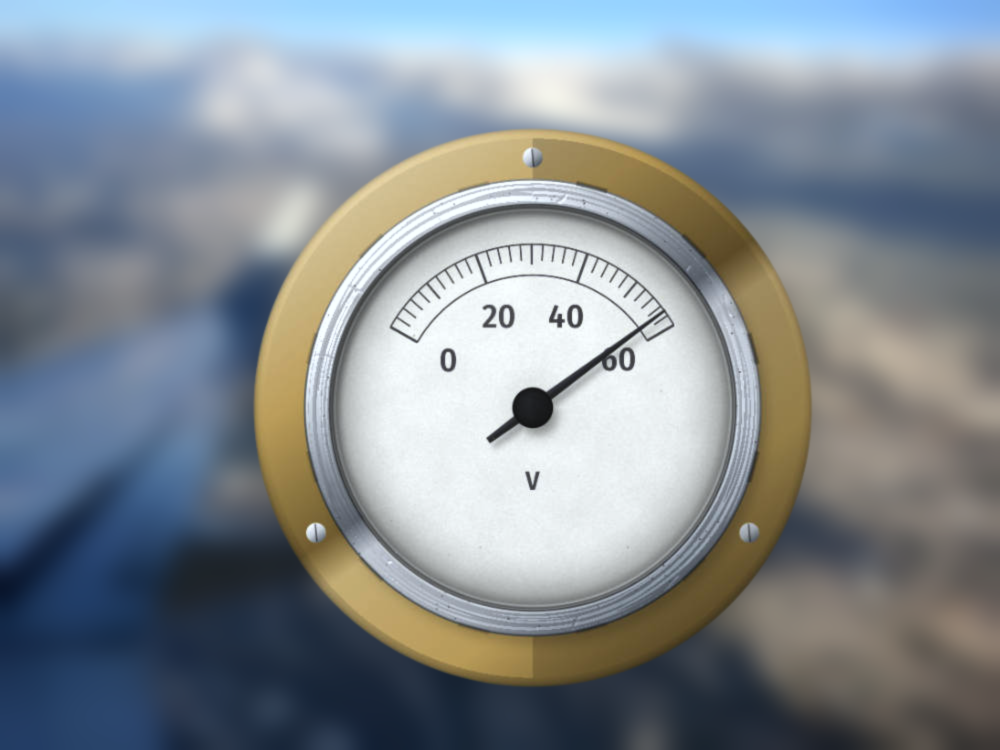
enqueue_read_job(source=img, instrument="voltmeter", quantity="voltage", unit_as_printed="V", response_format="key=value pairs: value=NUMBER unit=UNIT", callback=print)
value=57 unit=V
